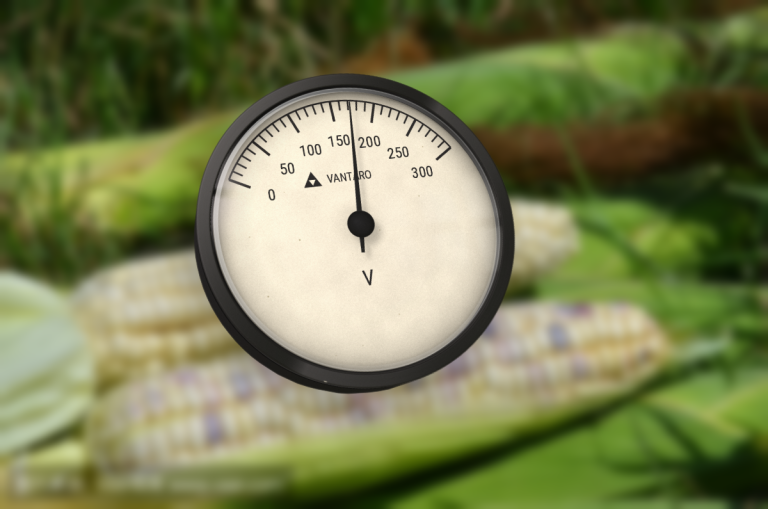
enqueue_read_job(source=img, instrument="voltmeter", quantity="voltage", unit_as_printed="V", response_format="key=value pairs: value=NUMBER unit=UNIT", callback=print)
value=170 unit=V
